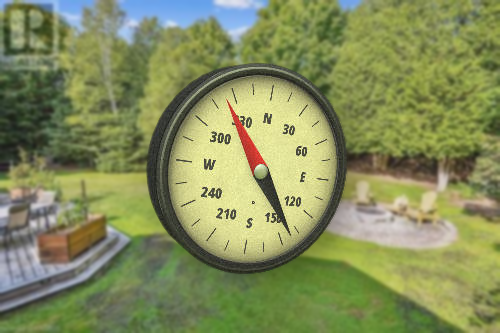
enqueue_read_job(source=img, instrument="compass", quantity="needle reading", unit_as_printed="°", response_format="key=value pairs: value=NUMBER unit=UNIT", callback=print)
value=322.5 unit=°
